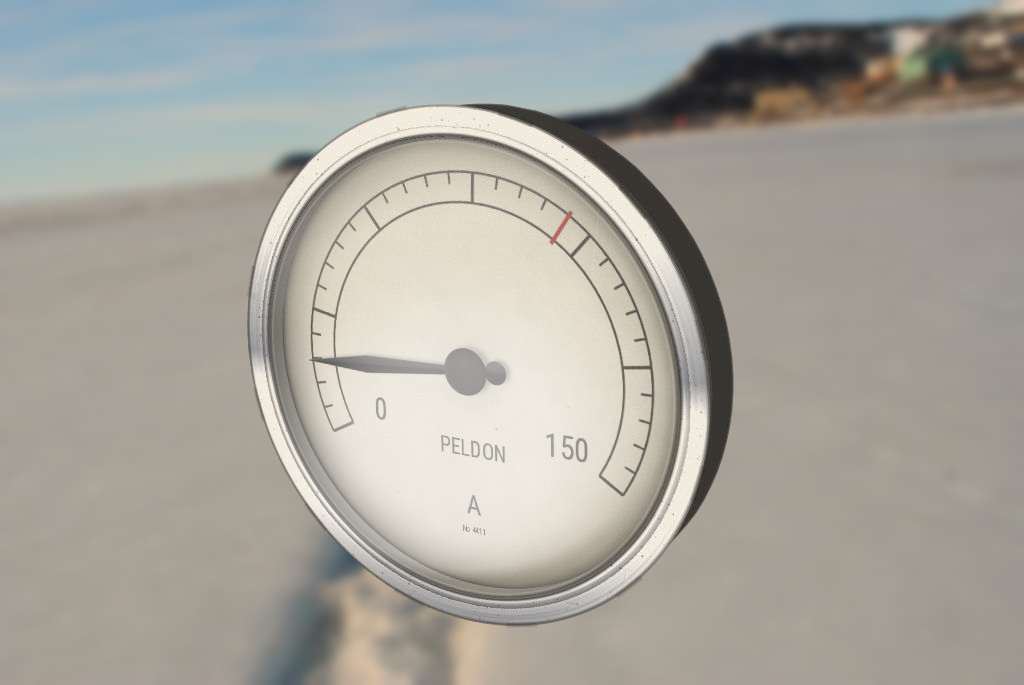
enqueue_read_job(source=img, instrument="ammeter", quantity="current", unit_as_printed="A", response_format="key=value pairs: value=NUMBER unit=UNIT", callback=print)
value=15 unit=A
